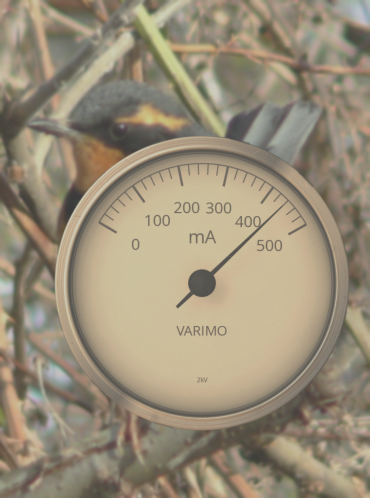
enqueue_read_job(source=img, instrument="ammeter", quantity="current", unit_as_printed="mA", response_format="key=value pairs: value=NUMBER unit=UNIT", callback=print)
value=440 unit=mA
